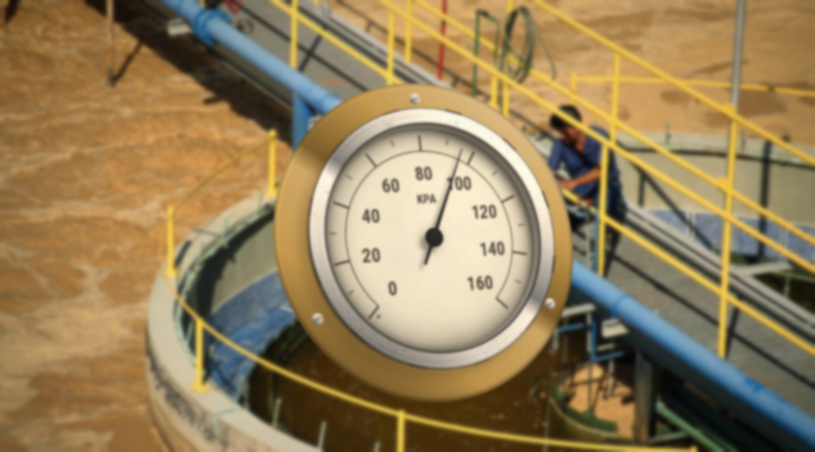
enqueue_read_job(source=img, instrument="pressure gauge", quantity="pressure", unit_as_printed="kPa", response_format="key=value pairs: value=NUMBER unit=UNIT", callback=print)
value=95 unit=kPa
